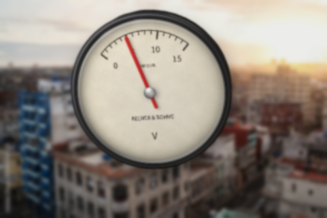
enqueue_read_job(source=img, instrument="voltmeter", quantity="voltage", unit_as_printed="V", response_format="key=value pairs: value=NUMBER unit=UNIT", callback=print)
value=5 unit=V
